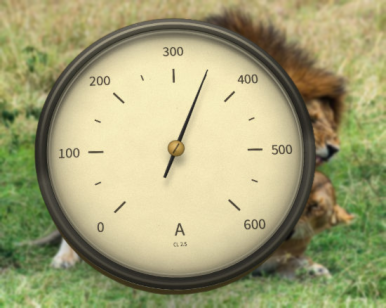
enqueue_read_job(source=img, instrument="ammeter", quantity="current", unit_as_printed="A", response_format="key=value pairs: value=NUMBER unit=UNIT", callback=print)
value=350 unit=A
